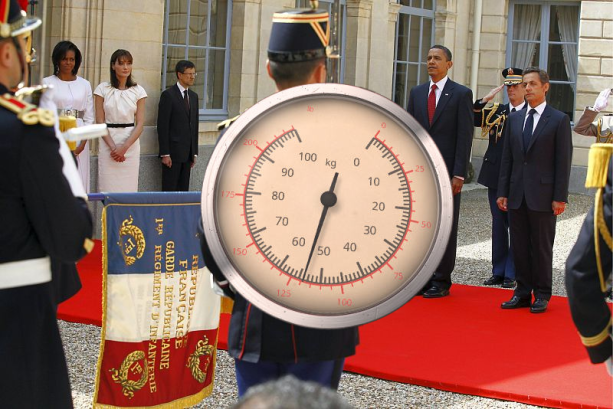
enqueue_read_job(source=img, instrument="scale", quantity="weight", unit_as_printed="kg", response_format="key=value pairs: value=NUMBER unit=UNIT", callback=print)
value=54 unit=kg
